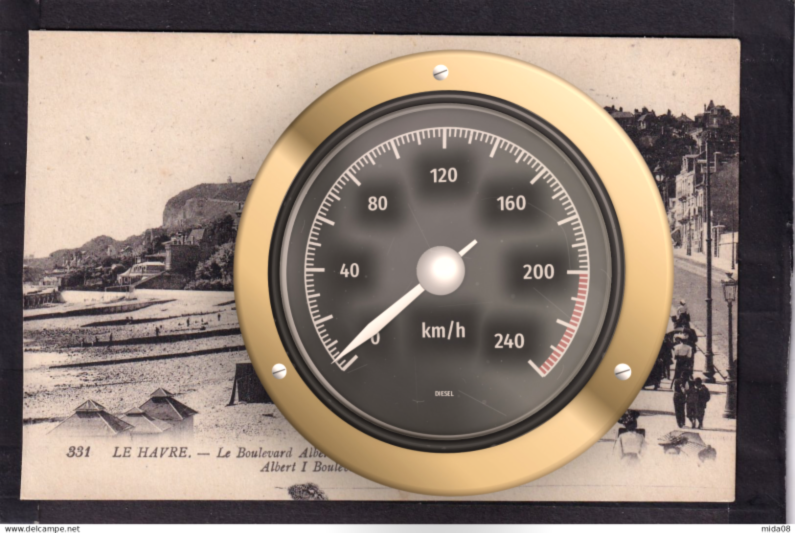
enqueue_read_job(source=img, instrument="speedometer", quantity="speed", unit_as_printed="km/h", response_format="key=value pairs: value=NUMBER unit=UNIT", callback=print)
value=4 unit=km/h
